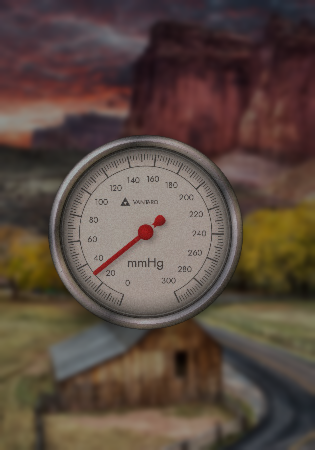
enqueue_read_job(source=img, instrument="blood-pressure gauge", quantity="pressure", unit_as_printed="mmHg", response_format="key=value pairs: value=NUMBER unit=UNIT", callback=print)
value=30 unit=mmHg
